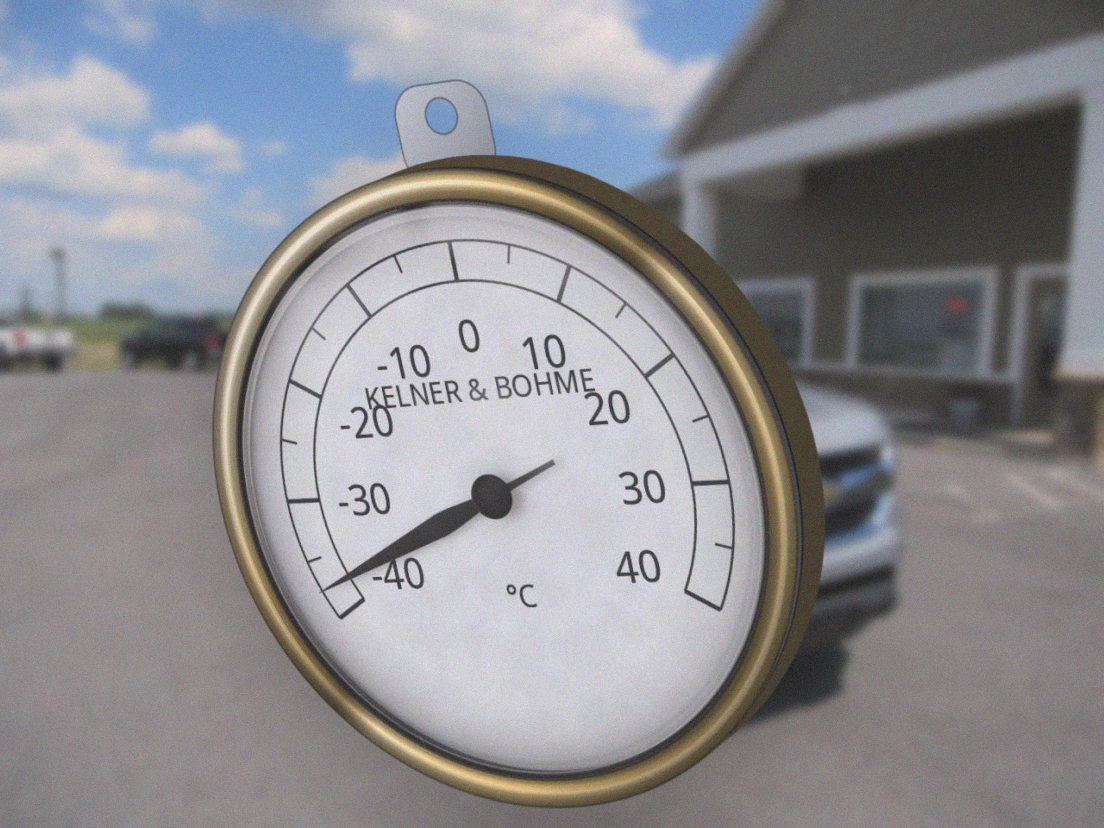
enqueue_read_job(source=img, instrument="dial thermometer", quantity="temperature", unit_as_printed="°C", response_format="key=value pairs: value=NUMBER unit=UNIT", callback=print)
value=-37.5 unit=°C
